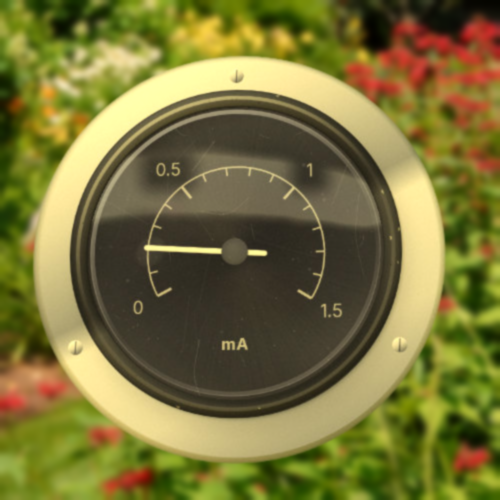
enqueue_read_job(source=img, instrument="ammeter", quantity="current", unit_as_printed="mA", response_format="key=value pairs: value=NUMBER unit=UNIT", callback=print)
value=0.2 unit=mA
